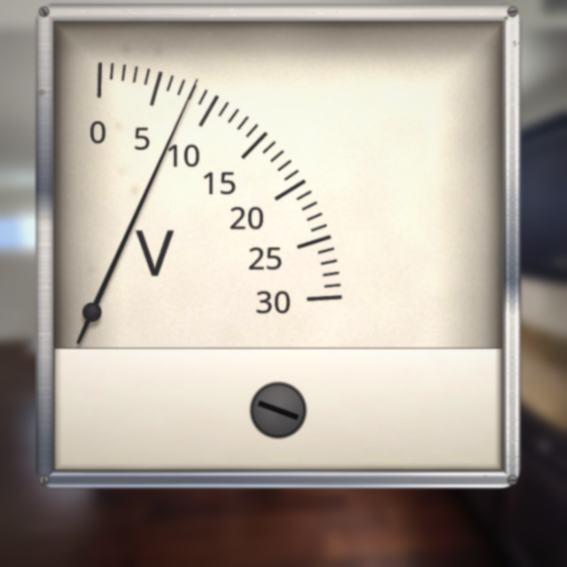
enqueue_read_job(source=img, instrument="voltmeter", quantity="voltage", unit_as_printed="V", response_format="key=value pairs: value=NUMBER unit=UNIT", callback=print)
value=8 unit=V
